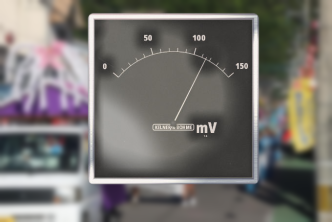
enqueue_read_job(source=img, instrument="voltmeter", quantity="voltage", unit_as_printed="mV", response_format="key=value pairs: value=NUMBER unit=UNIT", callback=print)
value=115 unit=mV
